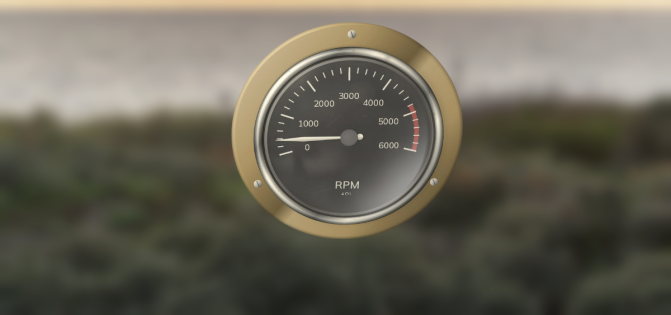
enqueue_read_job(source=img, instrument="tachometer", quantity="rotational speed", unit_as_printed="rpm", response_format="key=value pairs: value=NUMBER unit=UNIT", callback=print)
value=400 unit=rpm
